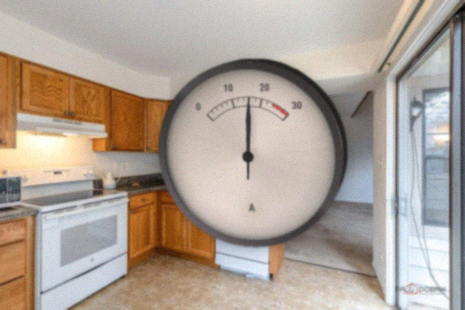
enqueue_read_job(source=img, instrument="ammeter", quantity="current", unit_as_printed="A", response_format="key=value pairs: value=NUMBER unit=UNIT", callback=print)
value=16 unit=A
